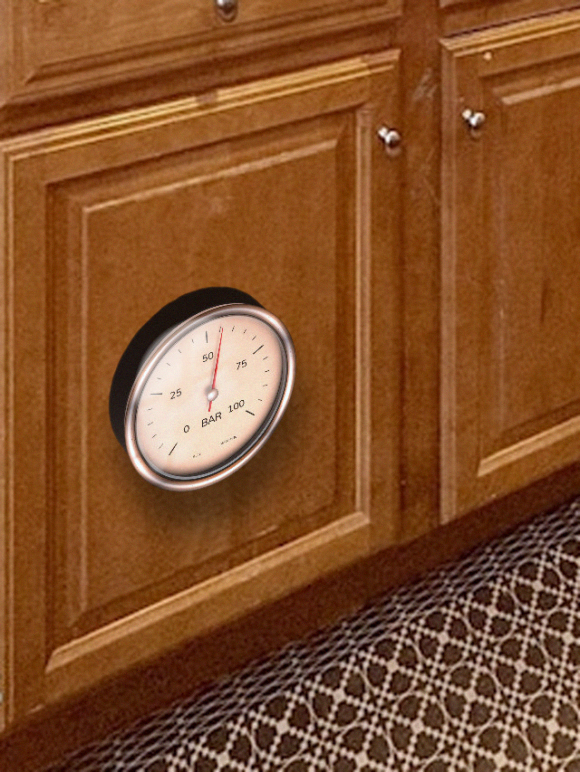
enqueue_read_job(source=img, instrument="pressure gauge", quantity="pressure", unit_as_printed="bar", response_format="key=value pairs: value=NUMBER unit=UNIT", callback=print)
value=55 unit=bar
